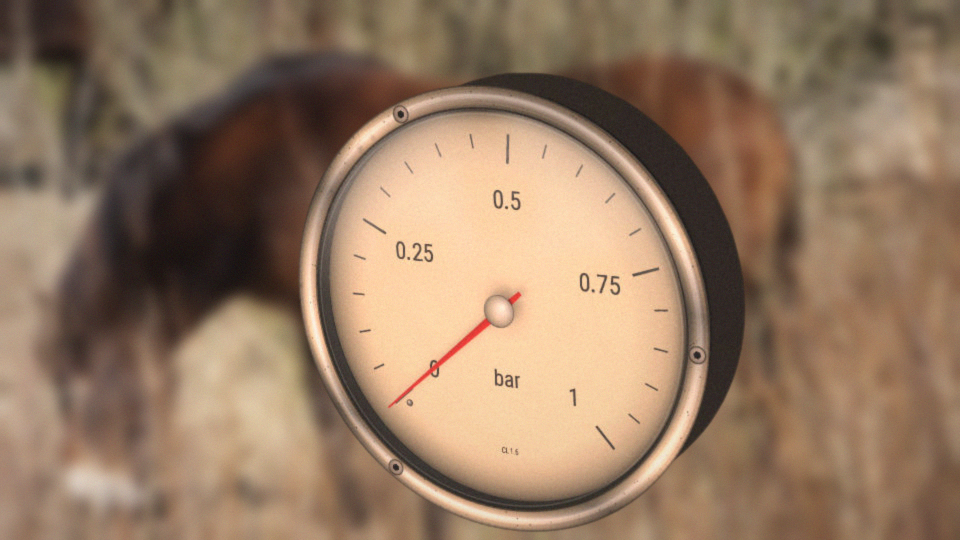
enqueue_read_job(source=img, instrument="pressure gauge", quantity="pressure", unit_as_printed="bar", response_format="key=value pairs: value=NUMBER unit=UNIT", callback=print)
value=0 unit=bar
